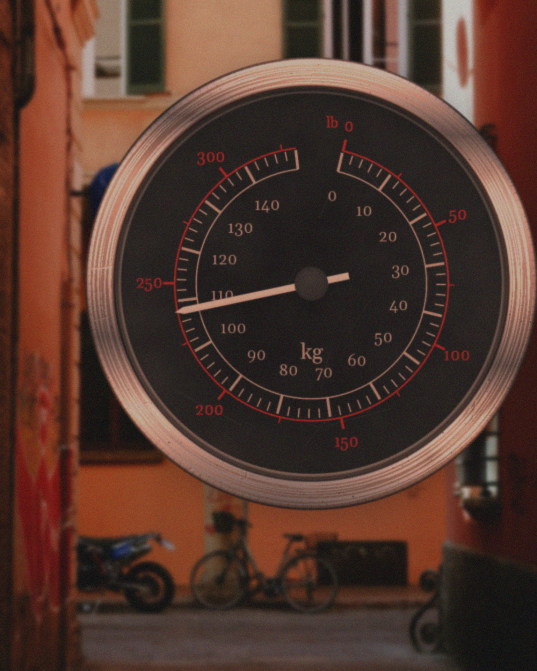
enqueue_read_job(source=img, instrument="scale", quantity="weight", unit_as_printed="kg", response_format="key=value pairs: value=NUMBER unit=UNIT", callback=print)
value=108 unit=kg
